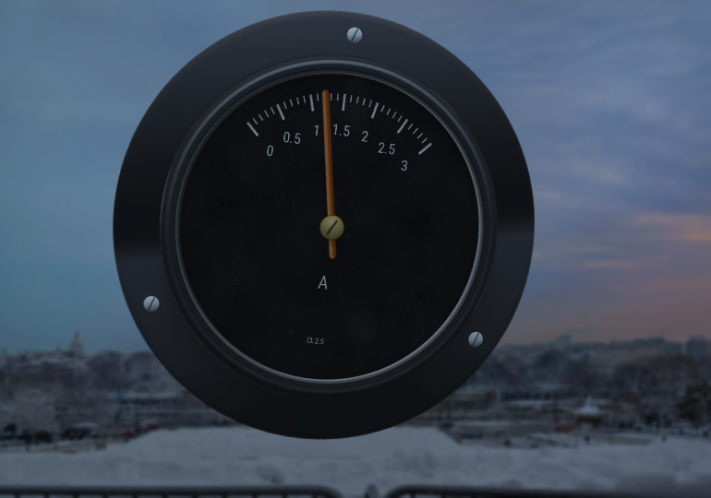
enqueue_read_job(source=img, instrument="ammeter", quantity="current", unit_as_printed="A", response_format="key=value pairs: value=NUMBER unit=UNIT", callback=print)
value=1.2 unit=A
